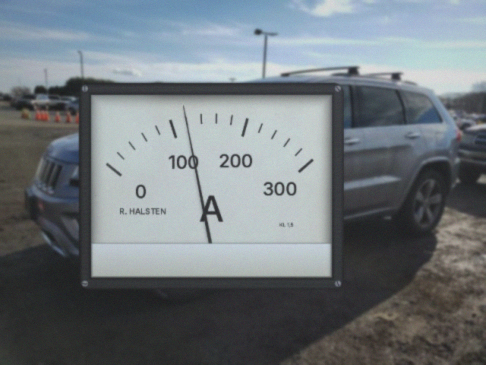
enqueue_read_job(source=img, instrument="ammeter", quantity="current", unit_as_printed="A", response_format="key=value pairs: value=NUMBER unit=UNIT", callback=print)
value=120 unit=A
